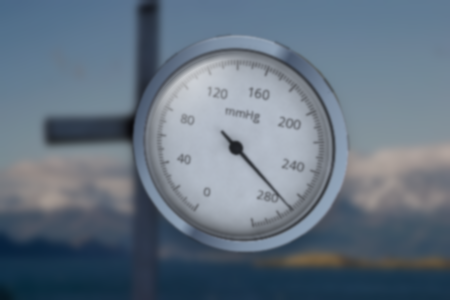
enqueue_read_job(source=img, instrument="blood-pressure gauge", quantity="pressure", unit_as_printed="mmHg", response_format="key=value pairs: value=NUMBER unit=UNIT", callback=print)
value=270 unit=mmHg
